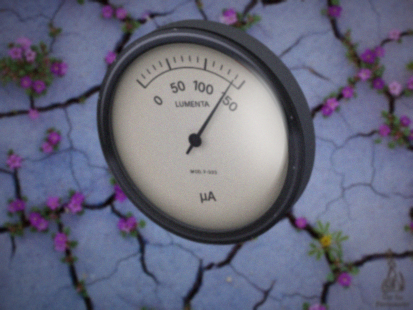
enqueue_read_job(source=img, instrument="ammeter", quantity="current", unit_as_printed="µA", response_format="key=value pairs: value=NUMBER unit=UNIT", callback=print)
value=140 unit=µA
